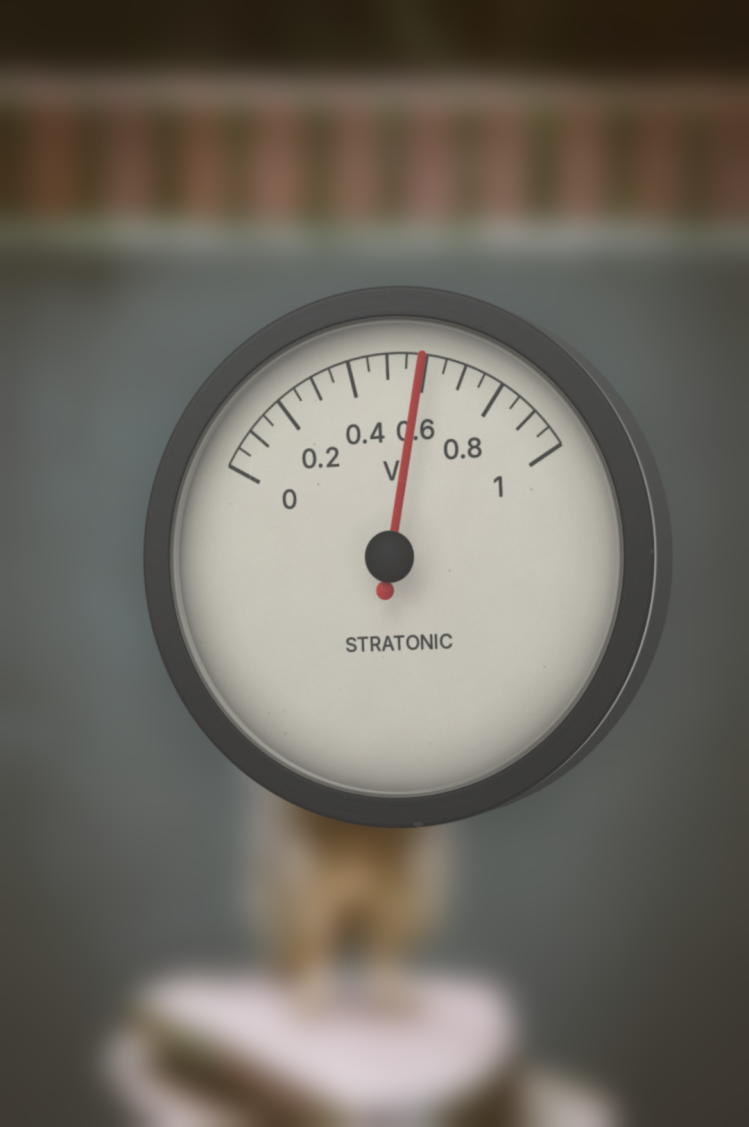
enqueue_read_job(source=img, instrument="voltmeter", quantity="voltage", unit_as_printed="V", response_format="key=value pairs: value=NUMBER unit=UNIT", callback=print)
value=0.6 unit=V
